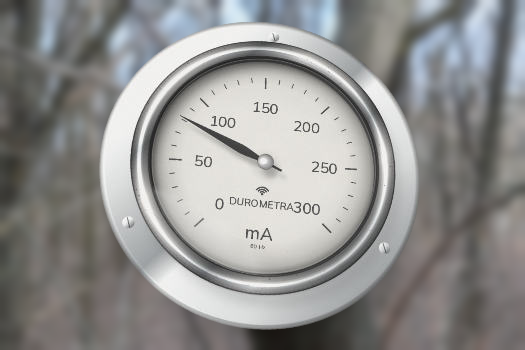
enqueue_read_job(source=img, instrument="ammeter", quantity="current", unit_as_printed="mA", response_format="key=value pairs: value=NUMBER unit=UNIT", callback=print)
value=80 unit=mA
